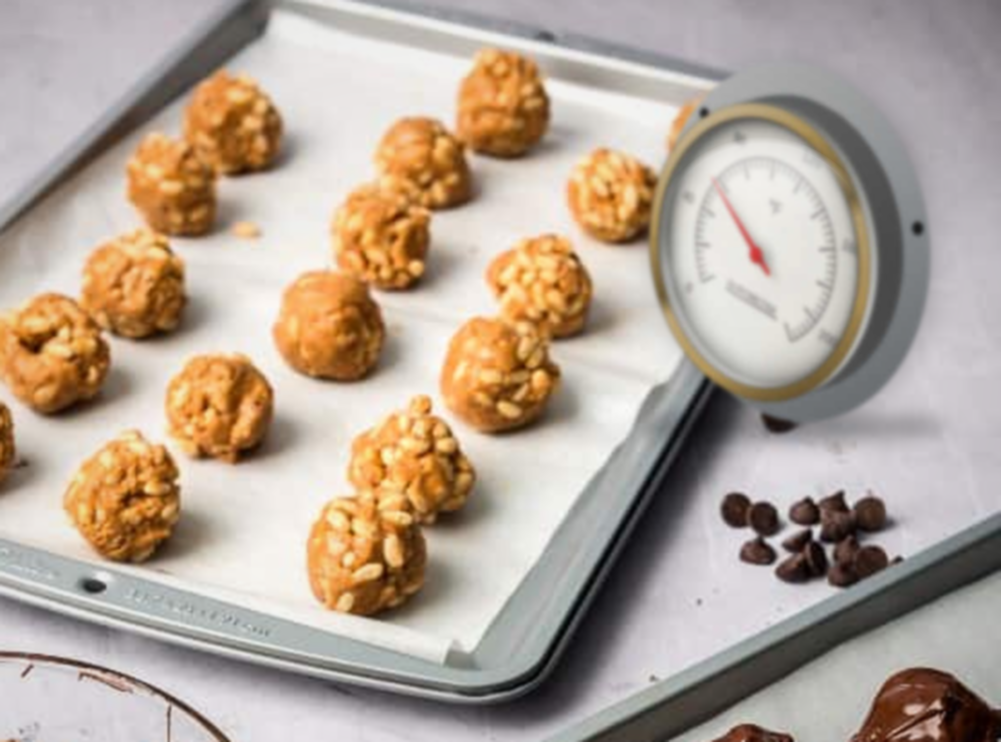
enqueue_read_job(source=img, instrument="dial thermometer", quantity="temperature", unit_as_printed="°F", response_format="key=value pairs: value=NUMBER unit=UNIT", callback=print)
value=60 unit=°F
